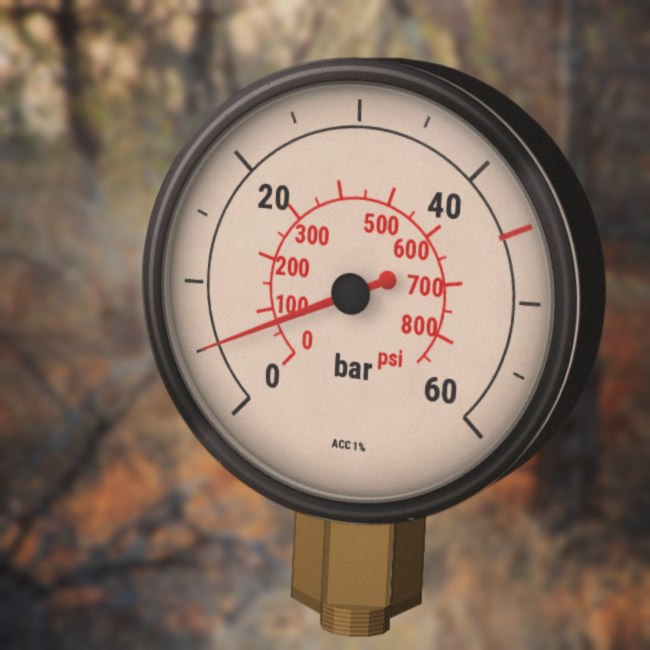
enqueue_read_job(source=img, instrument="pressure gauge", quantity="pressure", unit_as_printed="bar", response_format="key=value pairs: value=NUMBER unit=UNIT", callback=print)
value=5 unit=bar
